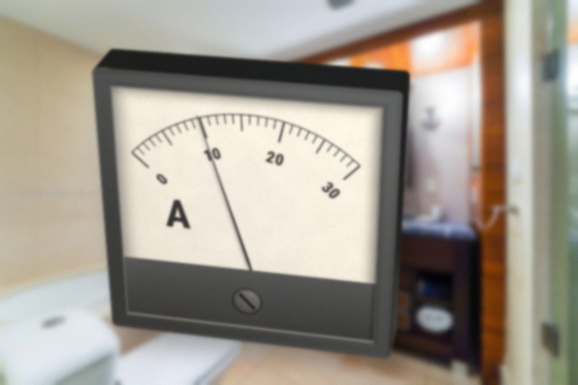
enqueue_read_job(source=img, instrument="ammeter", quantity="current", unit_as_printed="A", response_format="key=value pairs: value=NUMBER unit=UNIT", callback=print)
value=10 unit=A
